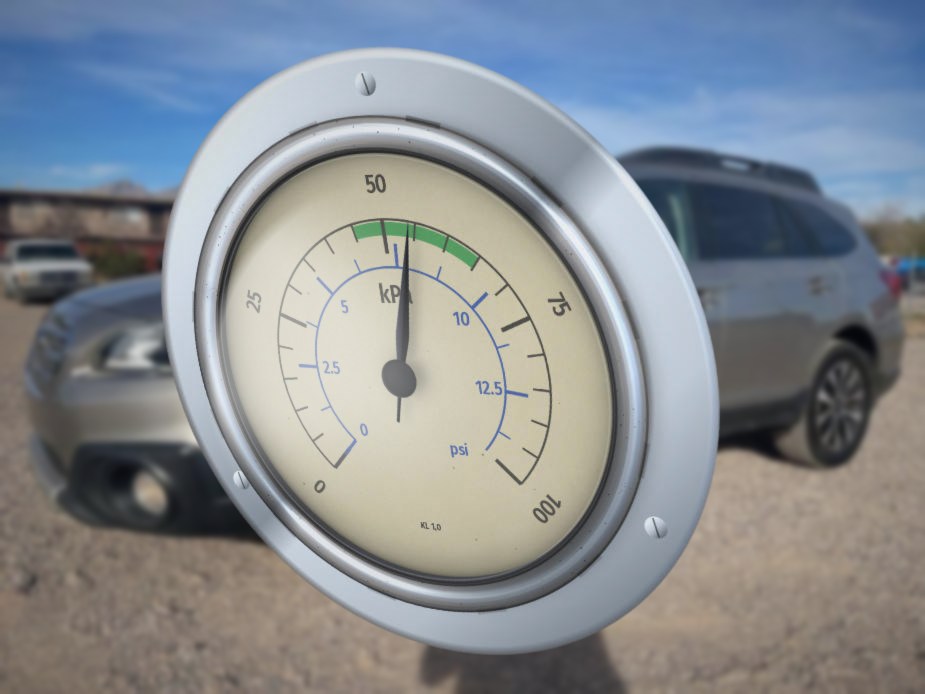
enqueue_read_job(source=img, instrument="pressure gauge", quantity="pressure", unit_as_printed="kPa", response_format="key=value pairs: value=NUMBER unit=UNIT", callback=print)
value=55 unit=kPa
